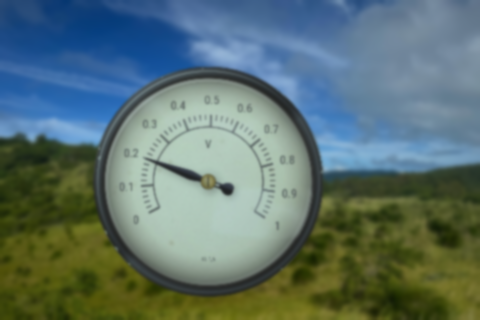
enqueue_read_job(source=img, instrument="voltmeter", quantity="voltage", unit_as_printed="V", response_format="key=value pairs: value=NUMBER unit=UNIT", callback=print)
value=0.2 unit=V
